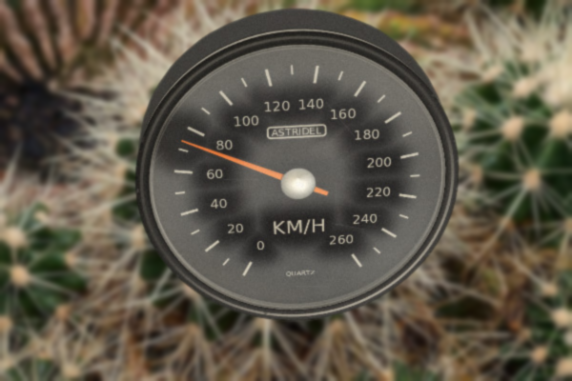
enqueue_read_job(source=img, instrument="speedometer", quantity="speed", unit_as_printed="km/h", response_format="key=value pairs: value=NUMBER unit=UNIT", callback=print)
value=75 unit=km/h
